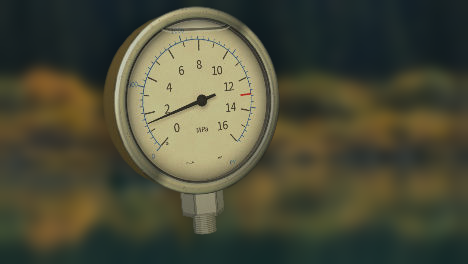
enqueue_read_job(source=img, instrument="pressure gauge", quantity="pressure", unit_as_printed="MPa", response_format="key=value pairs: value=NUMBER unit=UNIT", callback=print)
value=1.5 unit=MPa
